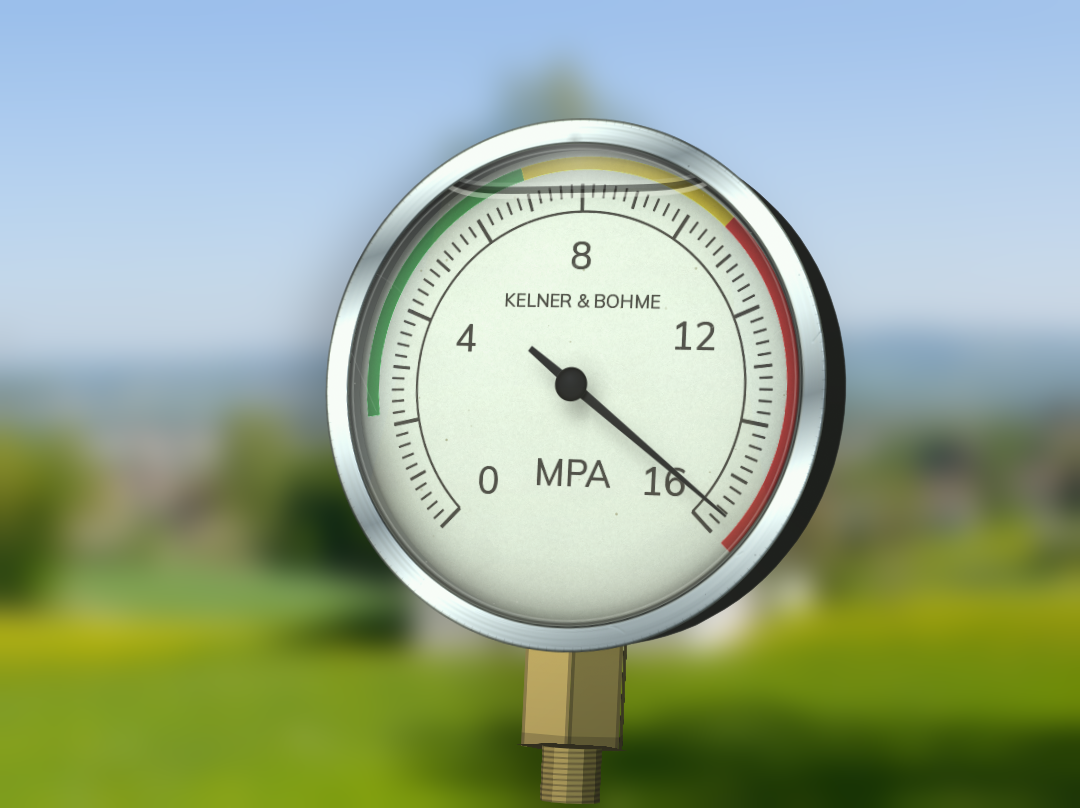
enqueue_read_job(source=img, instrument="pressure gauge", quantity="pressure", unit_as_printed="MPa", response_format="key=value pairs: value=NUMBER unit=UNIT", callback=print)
value=15.6 unit=MPa
